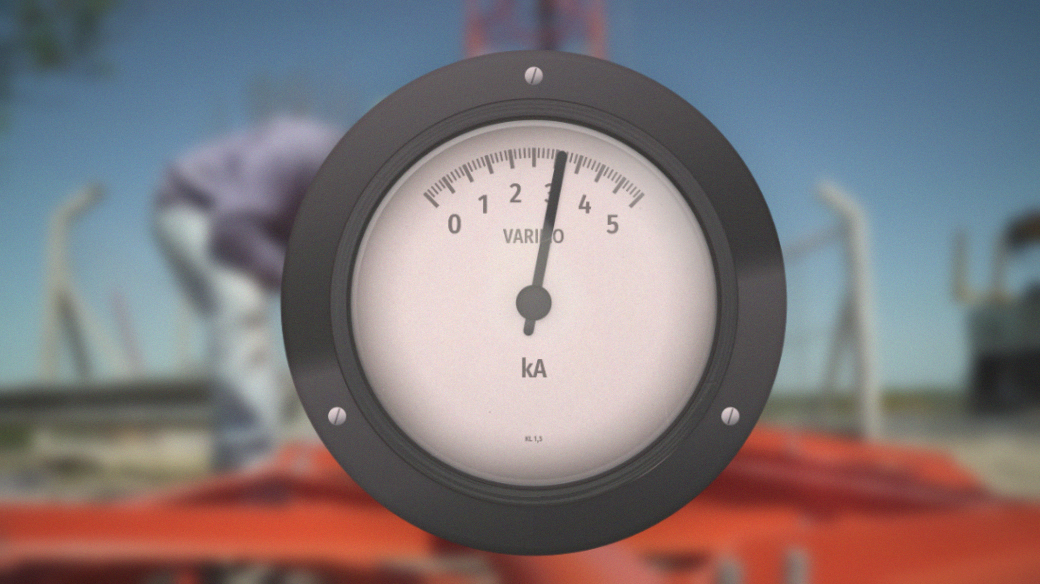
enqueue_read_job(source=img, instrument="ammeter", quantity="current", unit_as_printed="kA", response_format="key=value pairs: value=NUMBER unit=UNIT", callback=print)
value=3.1 unit=kA
